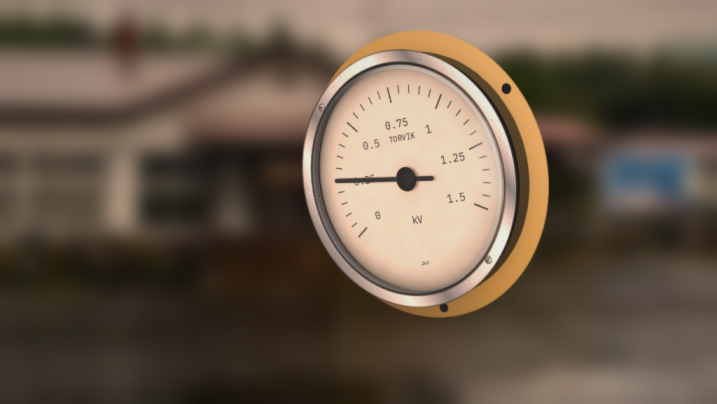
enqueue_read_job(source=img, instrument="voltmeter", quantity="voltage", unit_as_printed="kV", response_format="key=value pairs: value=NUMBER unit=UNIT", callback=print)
value=0.25 unit=kV
